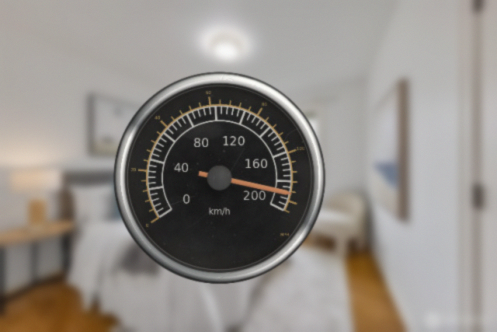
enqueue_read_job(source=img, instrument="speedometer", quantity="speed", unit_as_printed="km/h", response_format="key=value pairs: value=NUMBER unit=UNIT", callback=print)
value=188 unit=km/h
